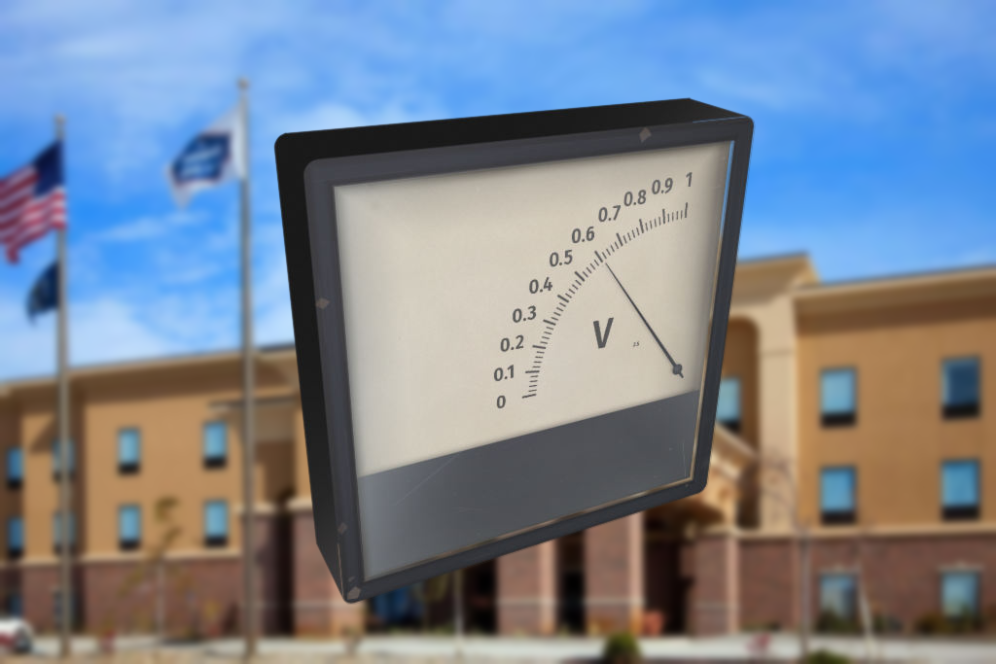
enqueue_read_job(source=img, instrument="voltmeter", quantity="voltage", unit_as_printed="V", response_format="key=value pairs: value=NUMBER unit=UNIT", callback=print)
value=0.6 unit=V
